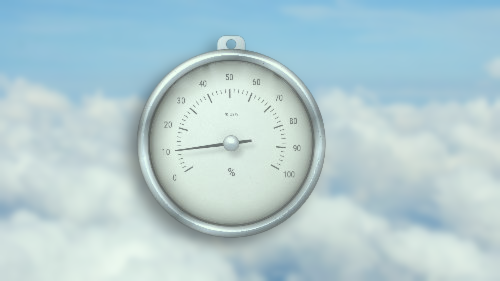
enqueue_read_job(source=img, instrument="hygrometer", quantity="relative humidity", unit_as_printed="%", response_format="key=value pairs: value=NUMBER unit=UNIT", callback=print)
value=10 unit=%
